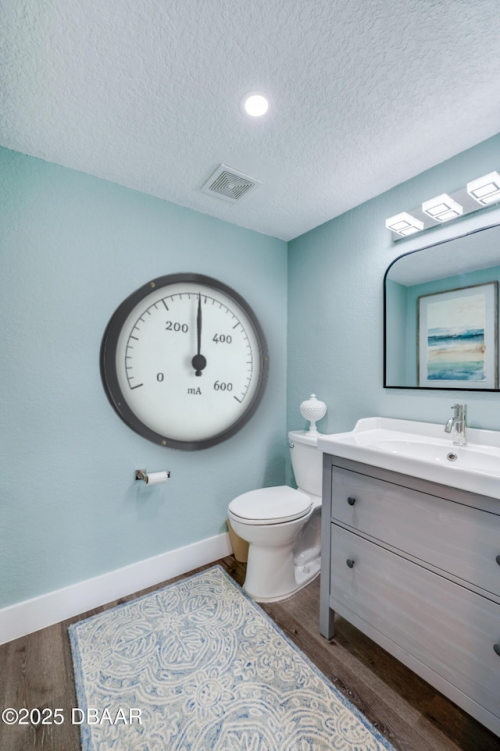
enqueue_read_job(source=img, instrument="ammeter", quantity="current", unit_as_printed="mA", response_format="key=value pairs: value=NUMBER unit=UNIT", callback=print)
value=280 unit=mA
